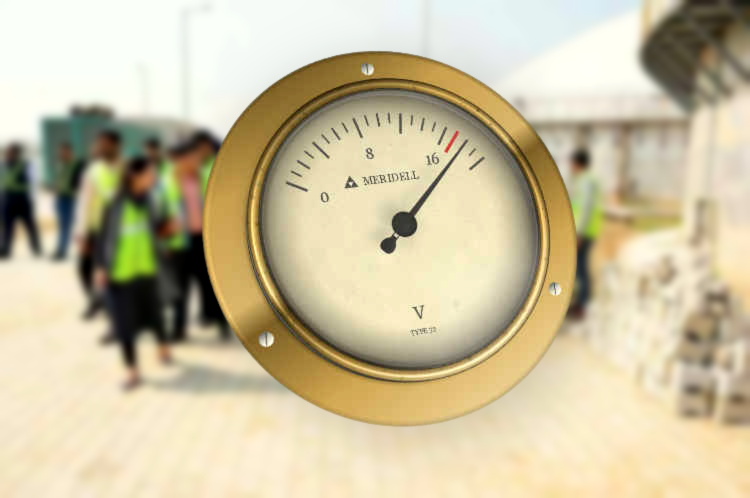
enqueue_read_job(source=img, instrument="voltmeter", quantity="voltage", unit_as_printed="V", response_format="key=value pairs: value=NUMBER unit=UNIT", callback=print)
value=18 unit=V
